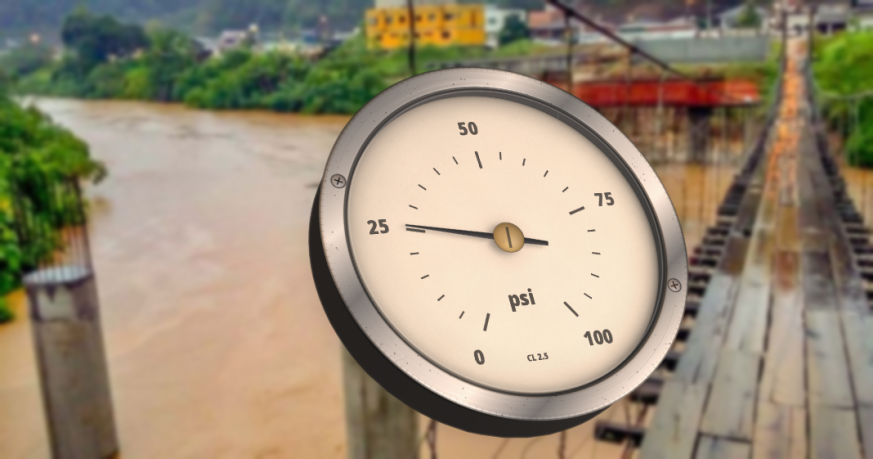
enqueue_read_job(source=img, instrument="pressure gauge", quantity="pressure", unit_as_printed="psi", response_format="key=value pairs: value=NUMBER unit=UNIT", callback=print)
value=25 unit=psi
